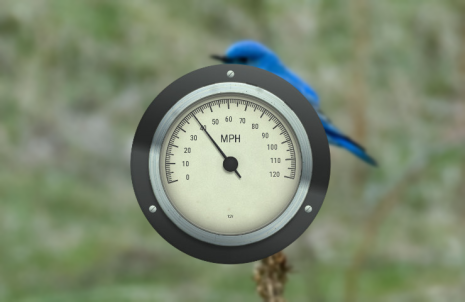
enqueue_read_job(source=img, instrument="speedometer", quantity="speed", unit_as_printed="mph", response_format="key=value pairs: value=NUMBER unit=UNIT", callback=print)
value=40 unit=mph
